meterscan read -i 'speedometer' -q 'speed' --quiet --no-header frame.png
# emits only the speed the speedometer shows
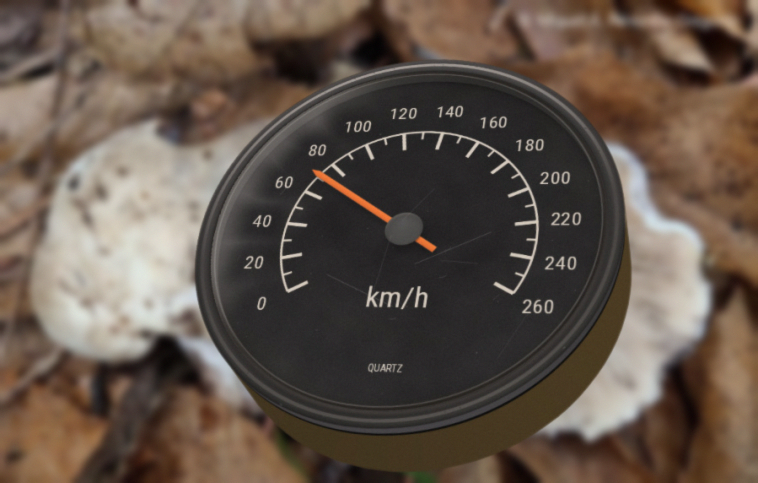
70 km/h
